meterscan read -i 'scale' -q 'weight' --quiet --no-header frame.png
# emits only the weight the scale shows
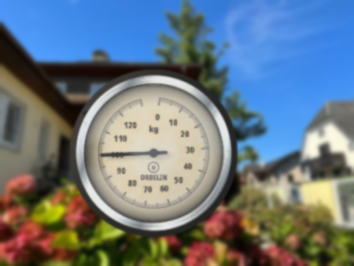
100 kg
